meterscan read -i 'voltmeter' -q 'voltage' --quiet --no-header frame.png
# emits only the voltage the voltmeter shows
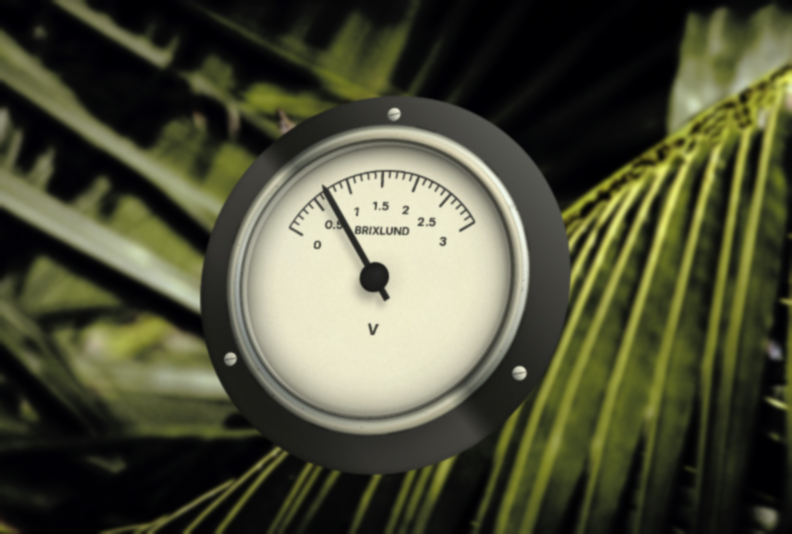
0.7 V
